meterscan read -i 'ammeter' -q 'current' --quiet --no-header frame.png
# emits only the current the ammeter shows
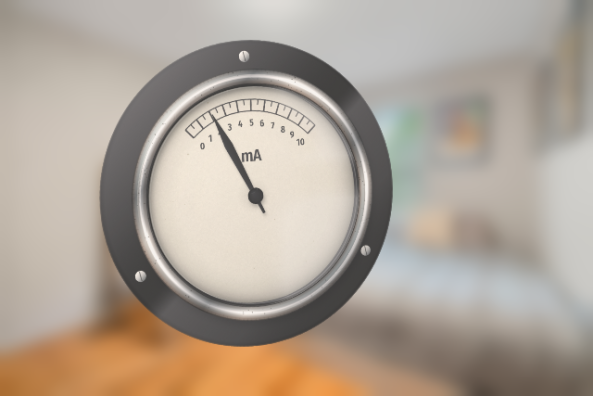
2 mA
